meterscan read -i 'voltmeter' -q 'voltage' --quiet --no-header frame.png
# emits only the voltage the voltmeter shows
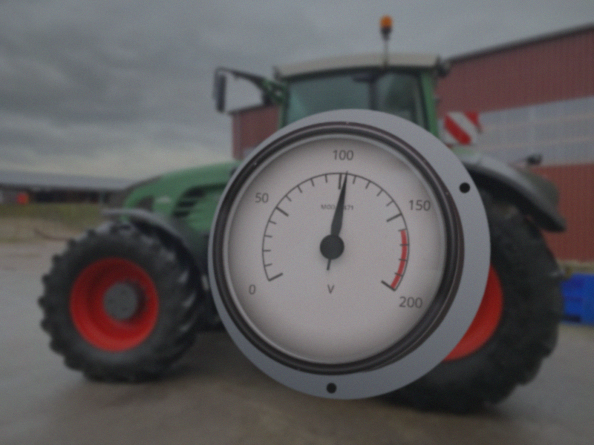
105 V
